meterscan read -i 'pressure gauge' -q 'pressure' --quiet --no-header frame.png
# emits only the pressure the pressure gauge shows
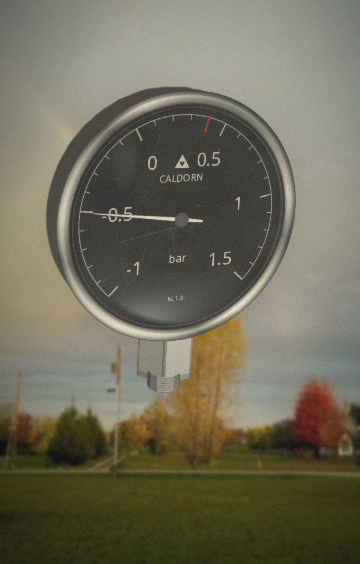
-0.5 bar
